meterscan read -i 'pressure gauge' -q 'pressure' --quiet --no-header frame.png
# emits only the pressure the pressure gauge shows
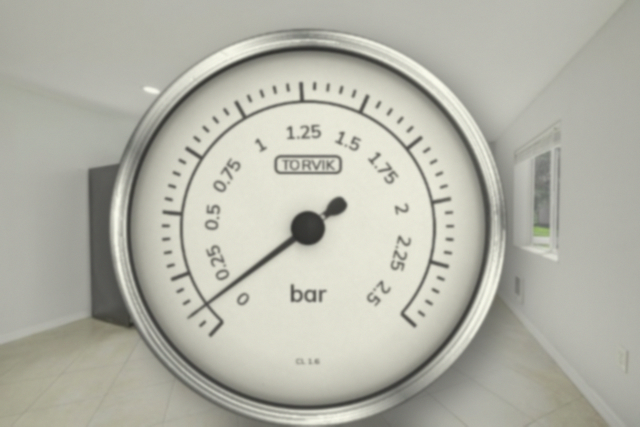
0.1 bar
